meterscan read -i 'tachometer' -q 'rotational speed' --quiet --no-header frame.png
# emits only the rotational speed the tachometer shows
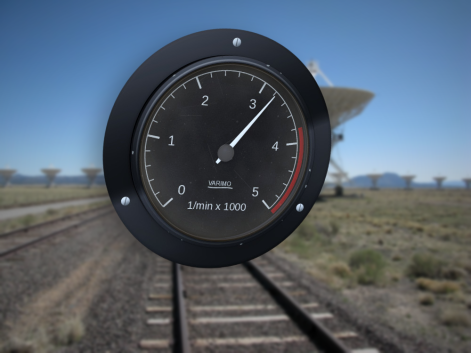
3200 rpm
